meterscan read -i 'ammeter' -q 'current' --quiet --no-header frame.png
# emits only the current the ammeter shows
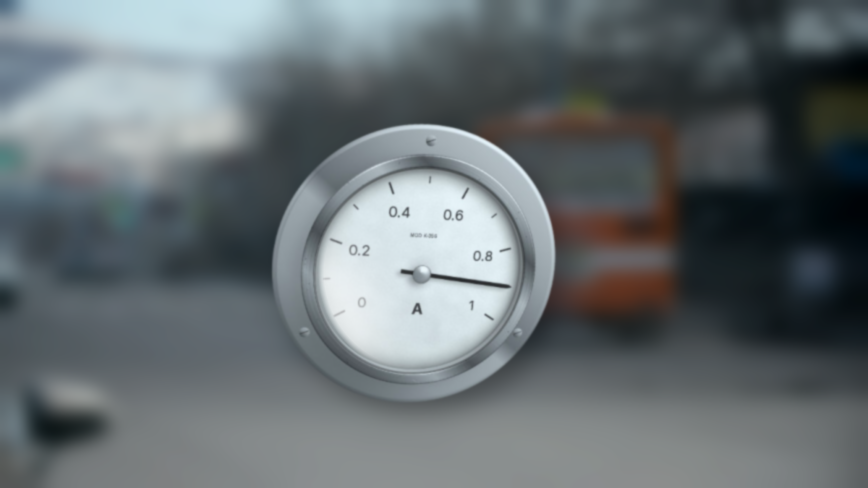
0.9 A
